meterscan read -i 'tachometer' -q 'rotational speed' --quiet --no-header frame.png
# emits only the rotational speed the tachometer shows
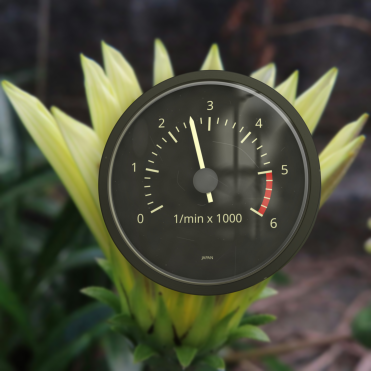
2600 rpm
